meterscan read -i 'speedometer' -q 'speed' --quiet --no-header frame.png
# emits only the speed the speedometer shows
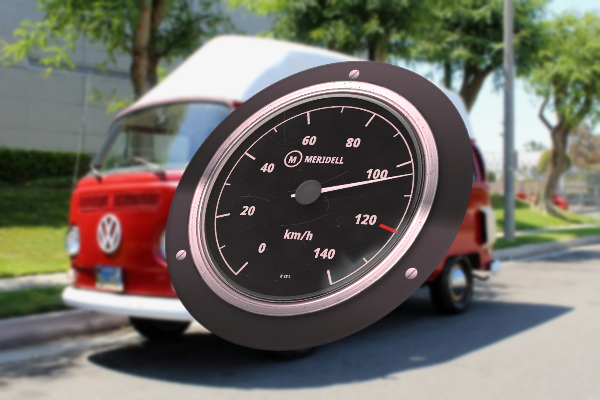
105 km/h
